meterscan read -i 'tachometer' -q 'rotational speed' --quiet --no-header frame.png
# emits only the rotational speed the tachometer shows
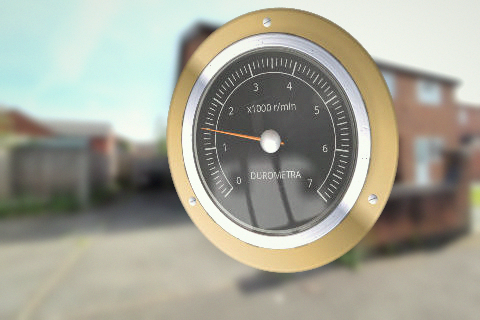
1400 rpm
